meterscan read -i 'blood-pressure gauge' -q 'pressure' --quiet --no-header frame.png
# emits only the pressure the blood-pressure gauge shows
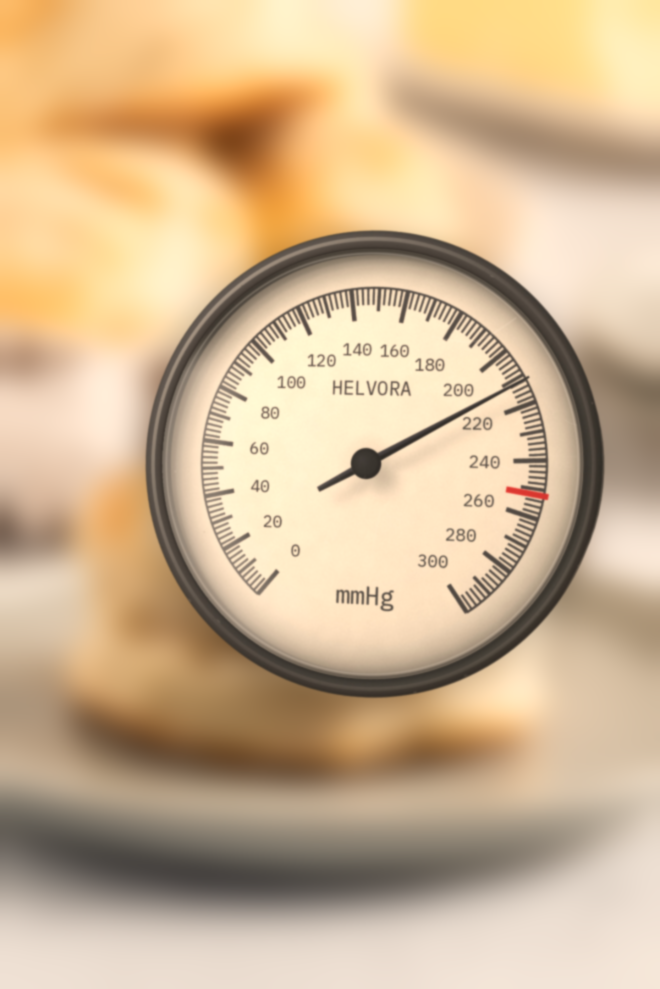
212 mmHg
